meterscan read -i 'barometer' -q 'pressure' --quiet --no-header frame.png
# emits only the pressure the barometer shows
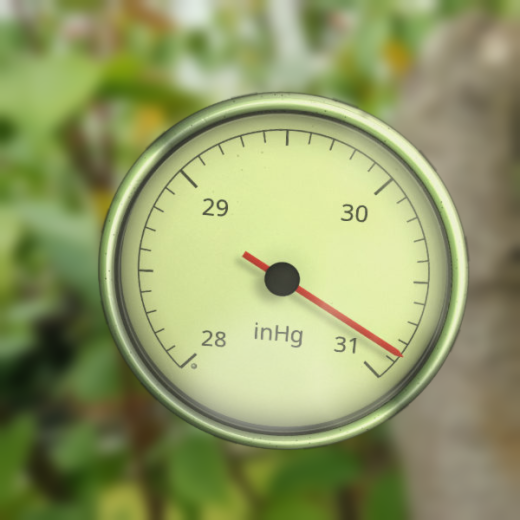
30.85 inHg
